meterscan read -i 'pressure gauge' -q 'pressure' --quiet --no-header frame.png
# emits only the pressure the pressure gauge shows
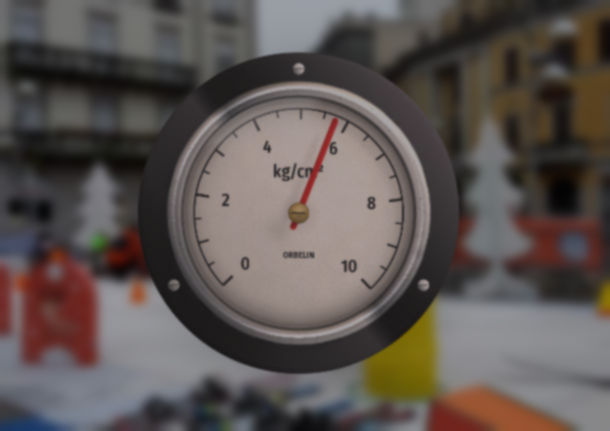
5.75 kg/cm²
